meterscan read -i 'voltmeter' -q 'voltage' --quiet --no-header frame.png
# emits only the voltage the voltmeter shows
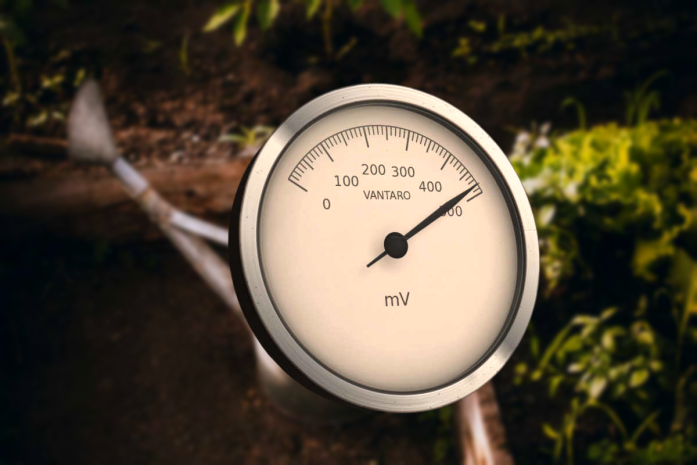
480 mV
